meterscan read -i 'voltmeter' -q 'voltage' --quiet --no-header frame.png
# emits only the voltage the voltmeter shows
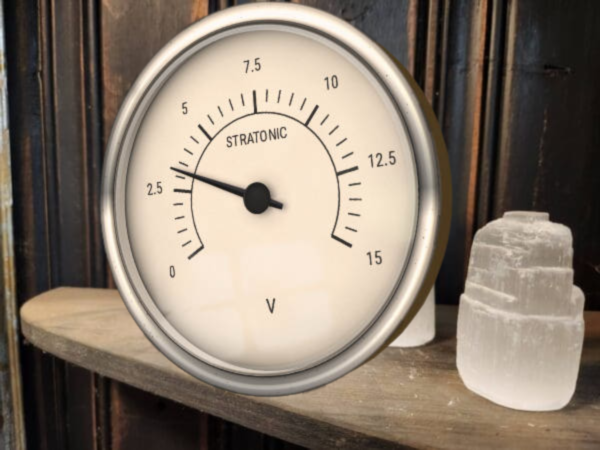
3.25 V
